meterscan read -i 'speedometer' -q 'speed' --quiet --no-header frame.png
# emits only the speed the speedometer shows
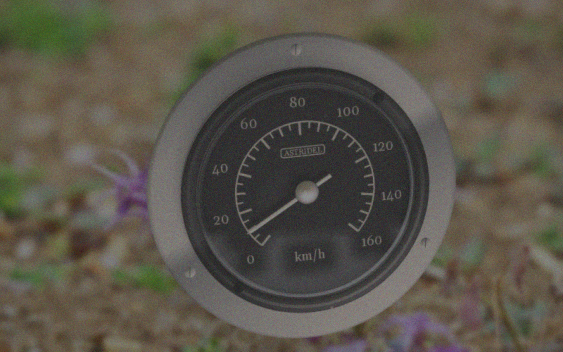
10 km/h
